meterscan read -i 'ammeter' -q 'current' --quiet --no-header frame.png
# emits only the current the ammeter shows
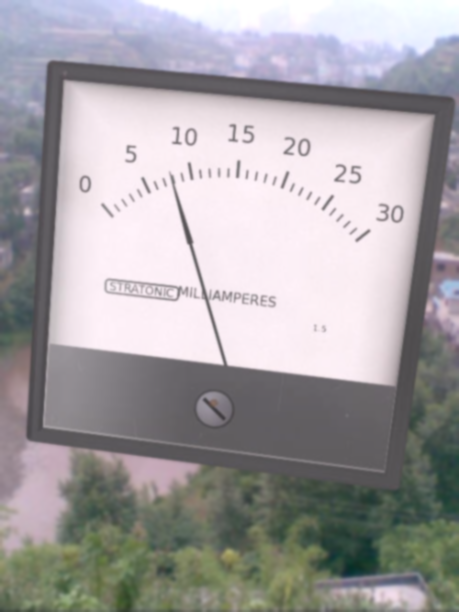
8 mA
